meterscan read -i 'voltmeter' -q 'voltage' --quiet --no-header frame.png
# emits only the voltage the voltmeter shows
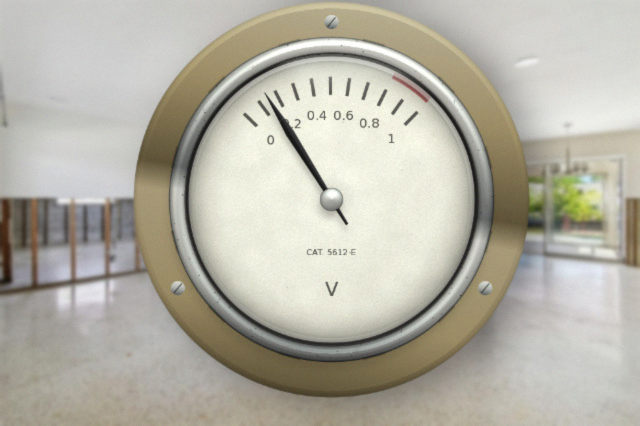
0.15 V
